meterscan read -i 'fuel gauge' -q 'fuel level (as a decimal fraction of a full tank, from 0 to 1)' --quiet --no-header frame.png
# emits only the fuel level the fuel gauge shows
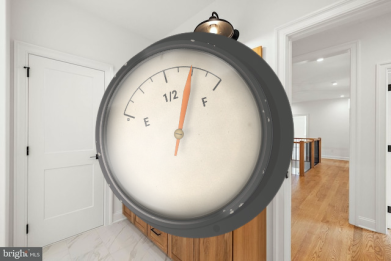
0.75
